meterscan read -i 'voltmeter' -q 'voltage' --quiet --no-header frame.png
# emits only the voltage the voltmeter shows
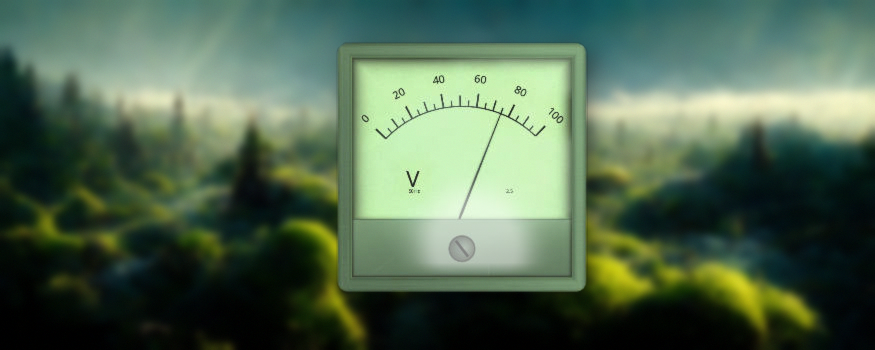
75 V
